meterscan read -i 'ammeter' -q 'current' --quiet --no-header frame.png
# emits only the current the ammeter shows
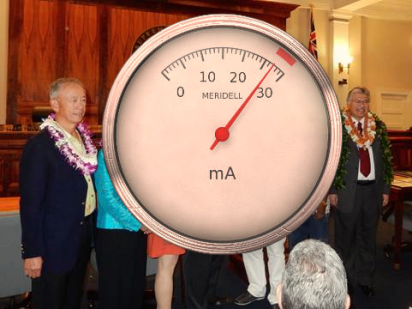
27 mA
